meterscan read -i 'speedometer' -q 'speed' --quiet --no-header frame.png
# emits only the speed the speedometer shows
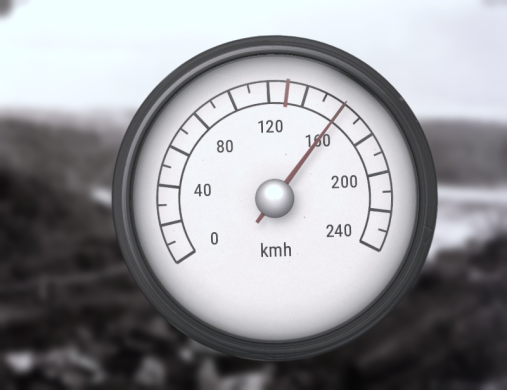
160 km/h
